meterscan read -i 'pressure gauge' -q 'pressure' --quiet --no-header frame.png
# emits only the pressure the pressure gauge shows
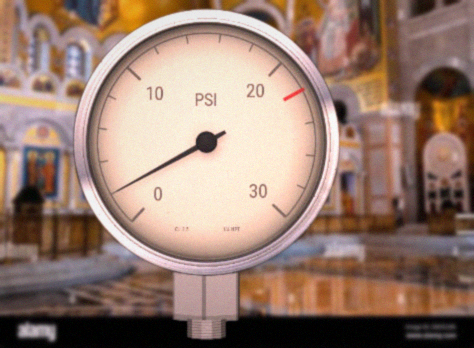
2 psi
